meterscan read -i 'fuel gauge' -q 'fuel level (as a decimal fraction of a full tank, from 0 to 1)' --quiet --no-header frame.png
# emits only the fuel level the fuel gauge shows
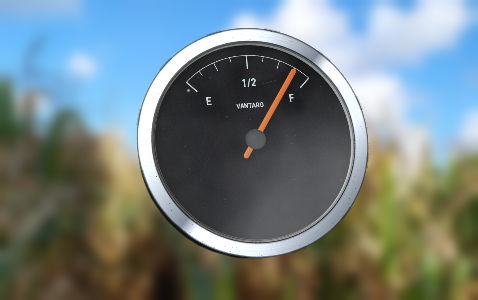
0.875
